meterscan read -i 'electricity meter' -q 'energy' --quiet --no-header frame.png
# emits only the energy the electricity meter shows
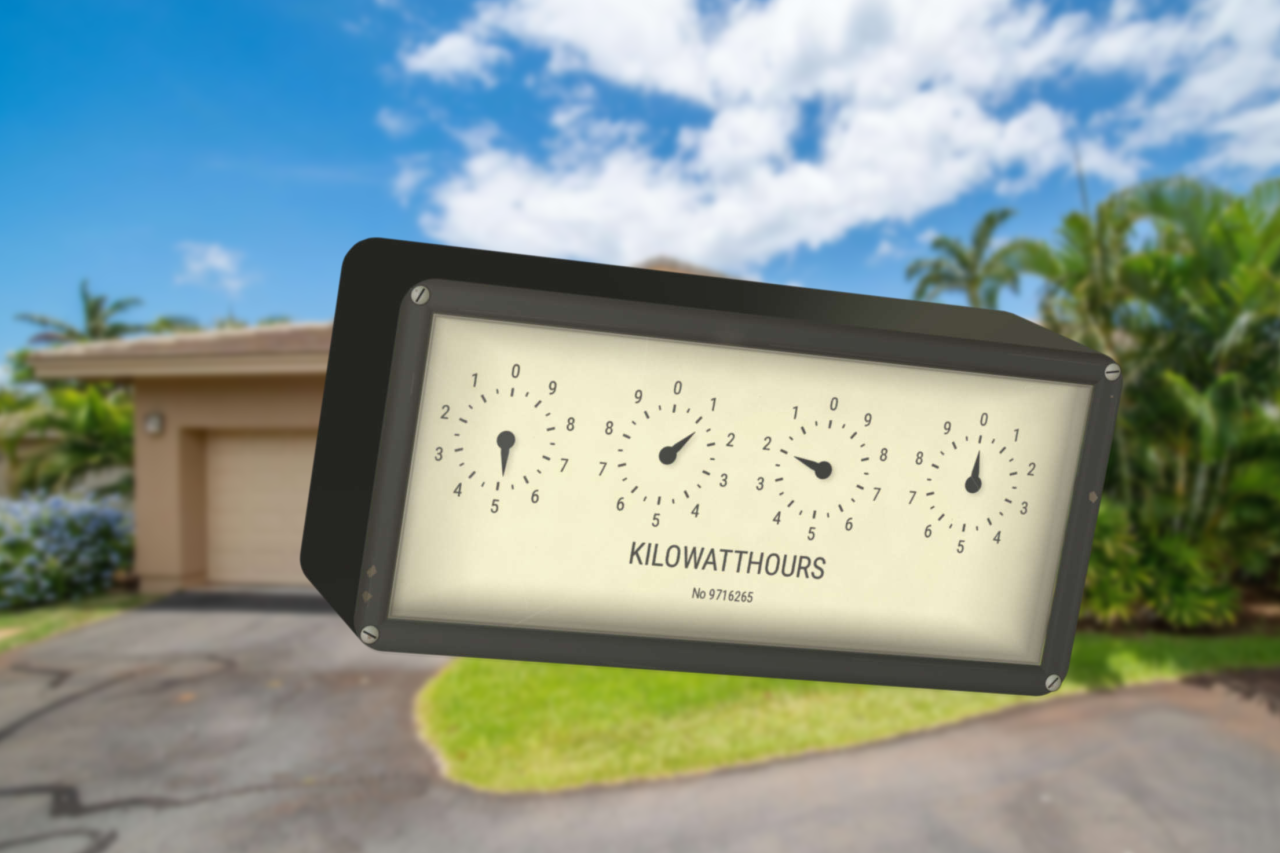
5120 kWh
